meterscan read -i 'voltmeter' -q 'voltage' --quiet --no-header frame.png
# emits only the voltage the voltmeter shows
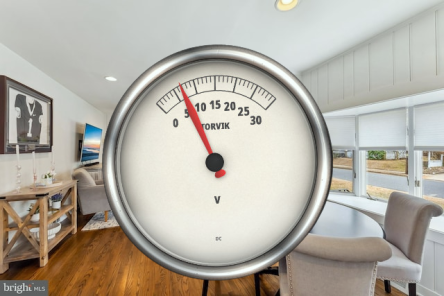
7 V
